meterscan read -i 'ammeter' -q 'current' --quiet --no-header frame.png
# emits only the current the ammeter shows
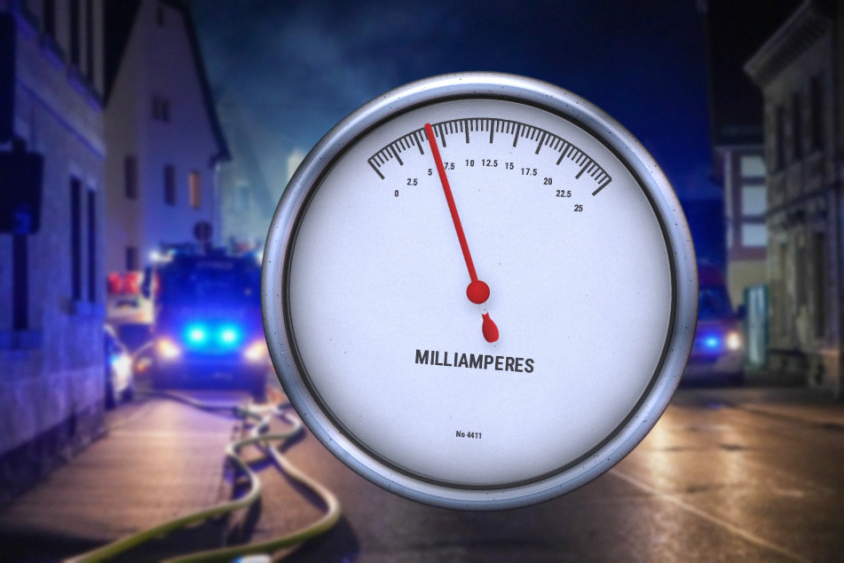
6.5 mA
